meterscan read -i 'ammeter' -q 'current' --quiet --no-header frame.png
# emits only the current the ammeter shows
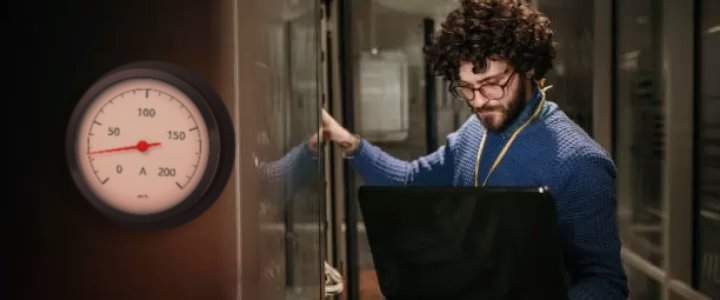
25 A
